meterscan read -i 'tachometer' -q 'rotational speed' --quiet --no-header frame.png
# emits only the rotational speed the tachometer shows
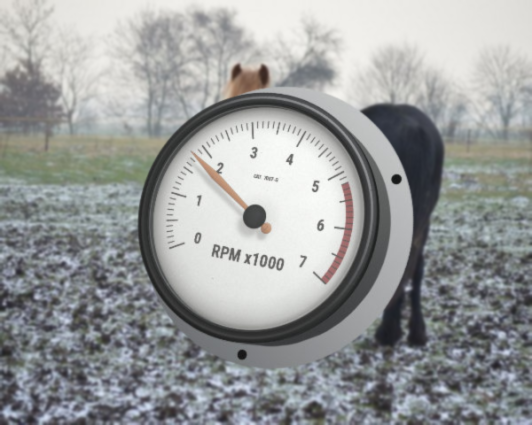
1800 rpm
